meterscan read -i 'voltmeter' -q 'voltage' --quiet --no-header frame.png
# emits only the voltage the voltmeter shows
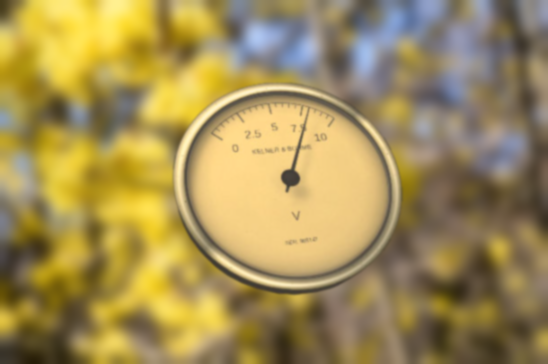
8 V
